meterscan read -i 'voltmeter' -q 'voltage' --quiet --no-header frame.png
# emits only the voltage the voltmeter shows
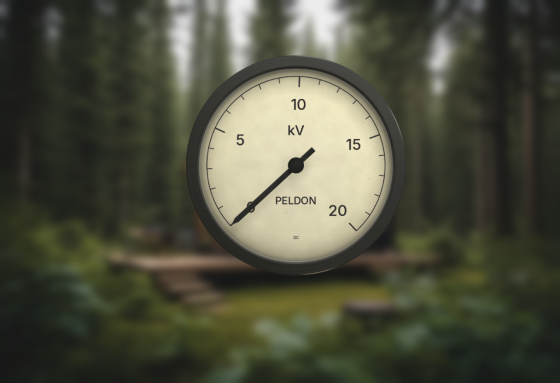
0 kV
